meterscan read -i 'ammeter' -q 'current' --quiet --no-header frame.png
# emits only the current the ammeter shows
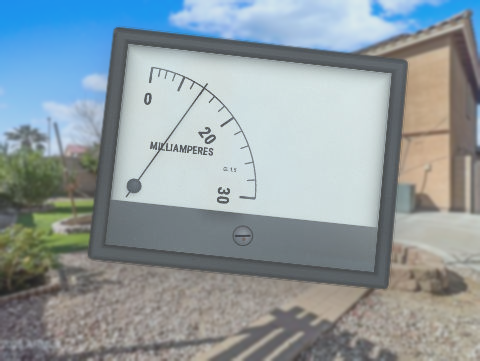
14 mA
